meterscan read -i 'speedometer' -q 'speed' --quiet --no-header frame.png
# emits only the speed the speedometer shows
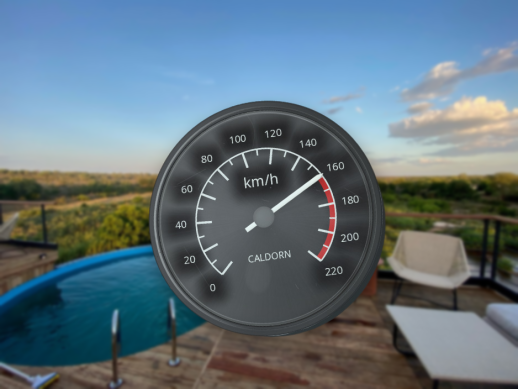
160 km/h
